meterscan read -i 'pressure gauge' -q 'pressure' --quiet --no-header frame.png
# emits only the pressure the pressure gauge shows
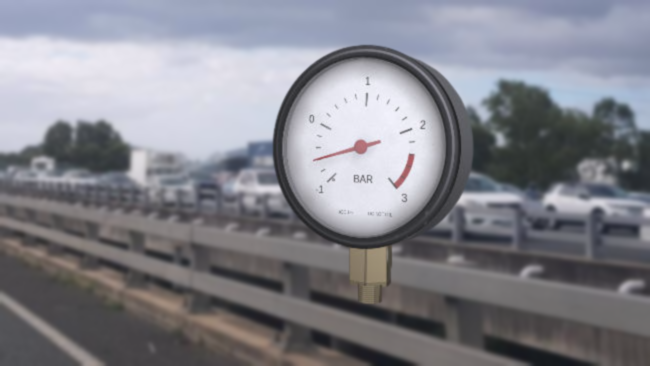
-0.6 bar
